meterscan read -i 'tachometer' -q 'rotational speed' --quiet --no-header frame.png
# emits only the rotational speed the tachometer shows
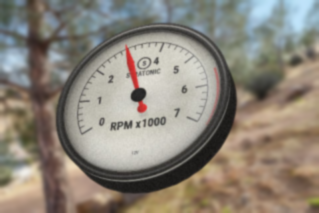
3000 rpm
